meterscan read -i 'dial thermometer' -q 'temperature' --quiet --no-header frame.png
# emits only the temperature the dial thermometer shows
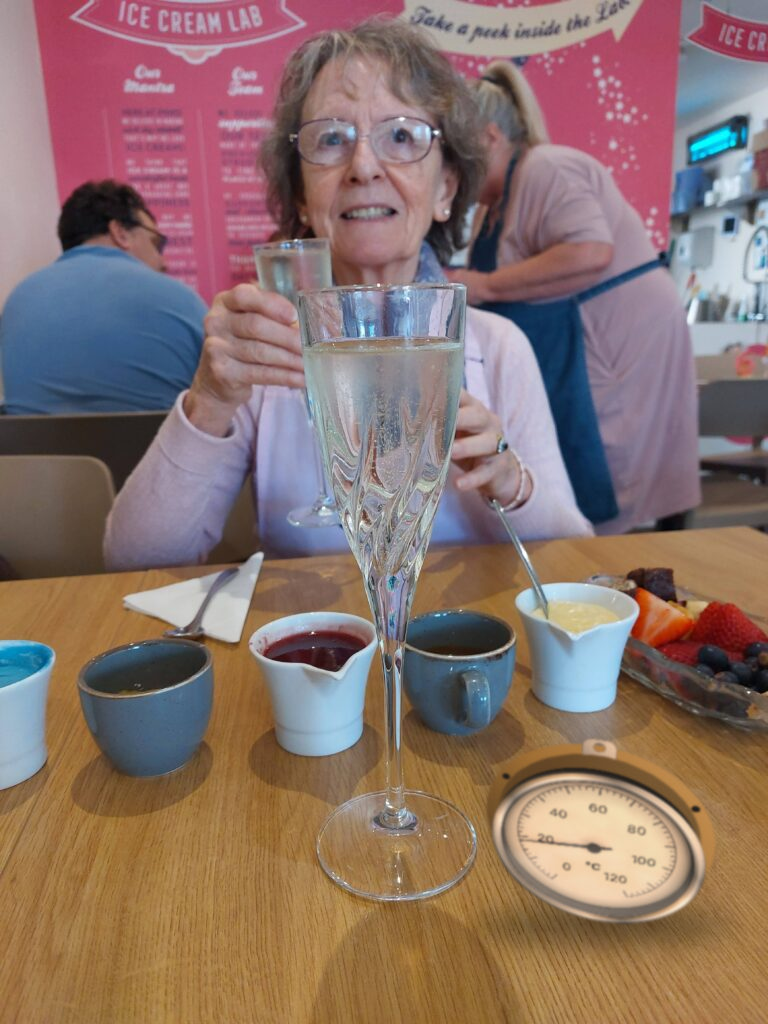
20 °C
